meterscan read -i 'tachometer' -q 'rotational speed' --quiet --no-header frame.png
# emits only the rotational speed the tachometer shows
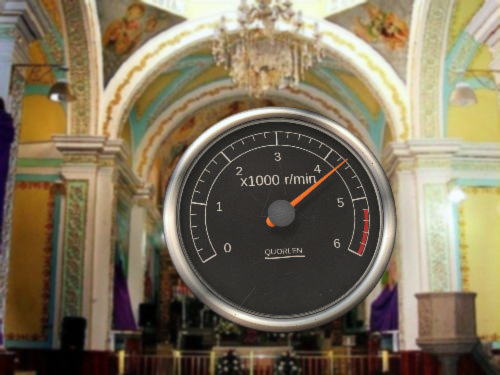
4300 rpm
